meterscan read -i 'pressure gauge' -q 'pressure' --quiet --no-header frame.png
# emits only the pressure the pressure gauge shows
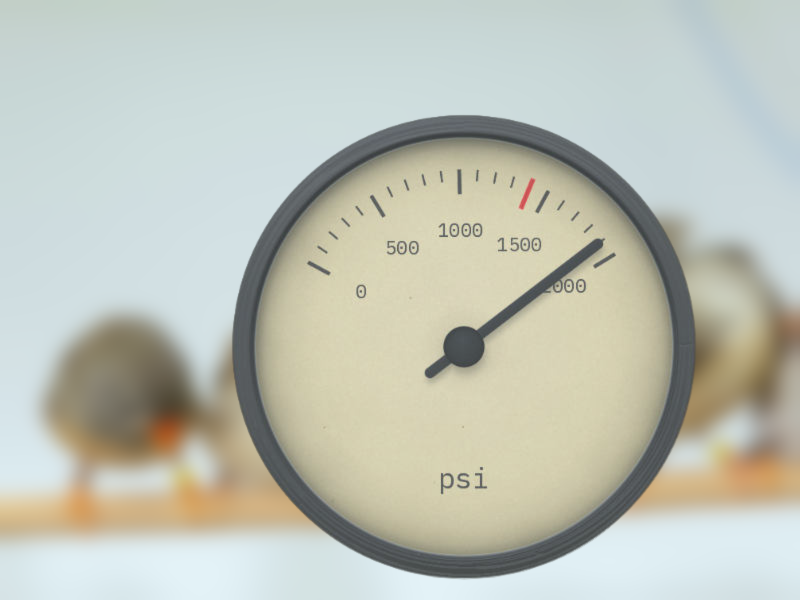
1900 psi
